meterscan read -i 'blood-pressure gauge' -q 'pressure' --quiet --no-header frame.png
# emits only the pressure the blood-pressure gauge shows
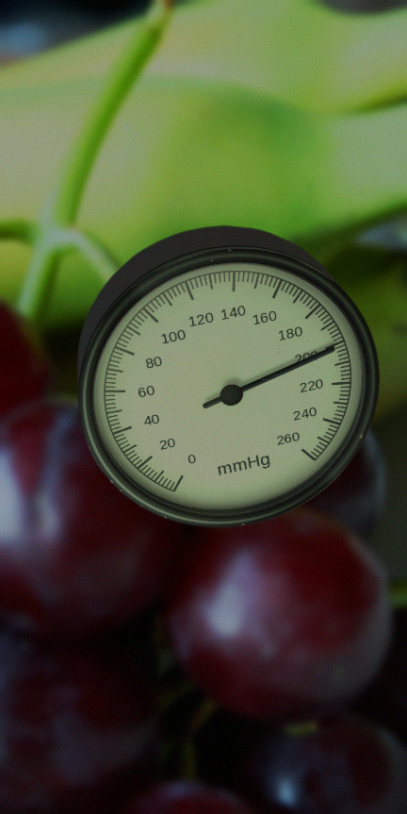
200 mmHg
